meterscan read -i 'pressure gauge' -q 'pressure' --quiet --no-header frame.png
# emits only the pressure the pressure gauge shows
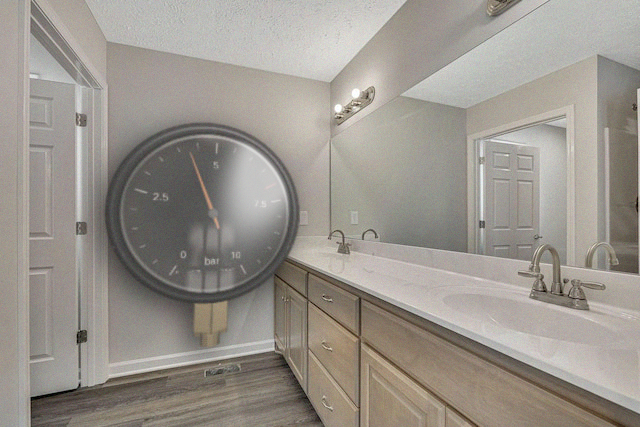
4.25 bar
